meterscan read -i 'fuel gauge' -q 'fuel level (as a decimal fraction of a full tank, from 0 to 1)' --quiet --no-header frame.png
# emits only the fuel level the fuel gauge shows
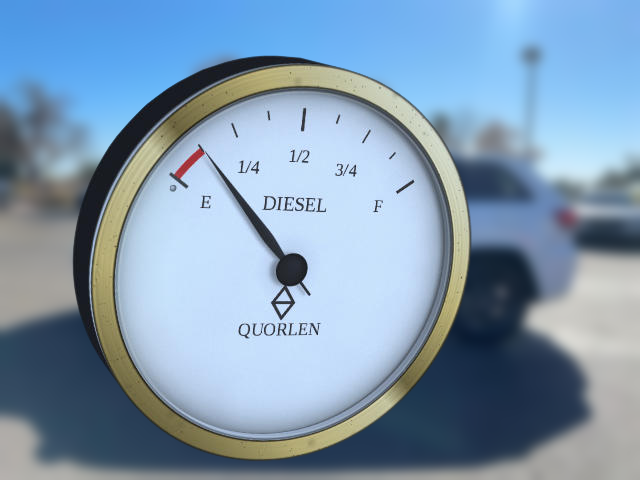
0.125
